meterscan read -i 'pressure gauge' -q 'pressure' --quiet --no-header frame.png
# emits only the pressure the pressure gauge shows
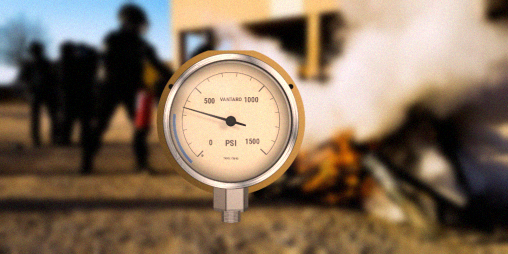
350 psi
